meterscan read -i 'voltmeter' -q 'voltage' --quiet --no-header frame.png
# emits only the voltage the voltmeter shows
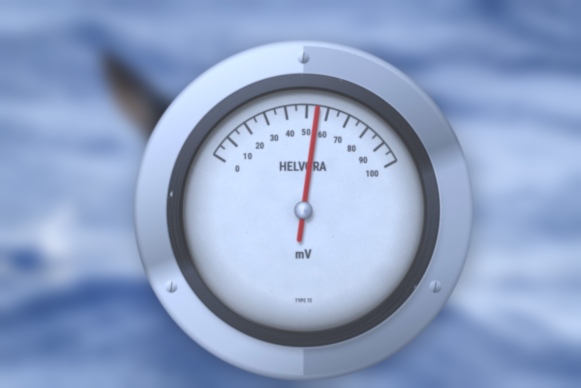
55 mV
